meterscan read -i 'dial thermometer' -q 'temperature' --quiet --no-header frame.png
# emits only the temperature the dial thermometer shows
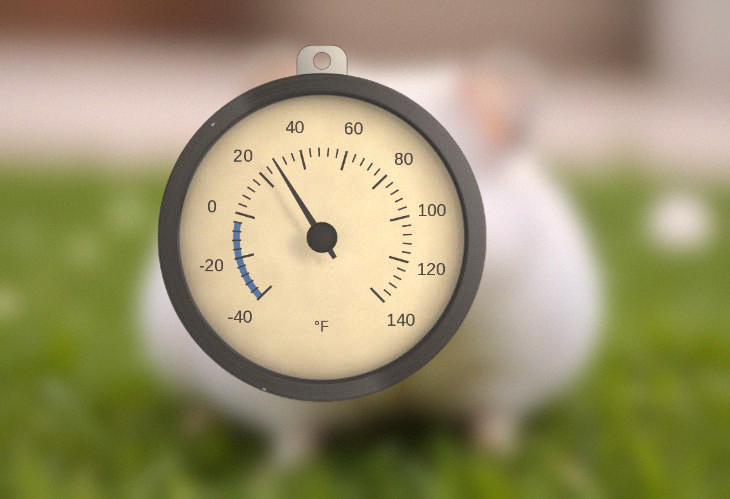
28 °F
